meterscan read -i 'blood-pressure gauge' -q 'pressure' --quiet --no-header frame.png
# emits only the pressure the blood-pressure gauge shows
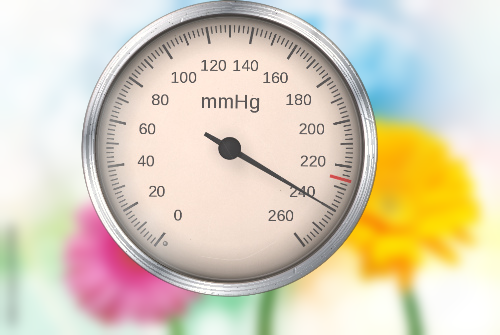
240 mmHg
